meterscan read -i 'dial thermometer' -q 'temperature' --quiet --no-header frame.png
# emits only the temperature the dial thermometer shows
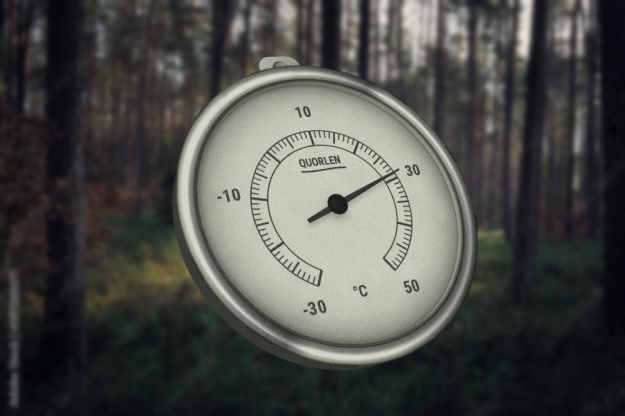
29 °C
